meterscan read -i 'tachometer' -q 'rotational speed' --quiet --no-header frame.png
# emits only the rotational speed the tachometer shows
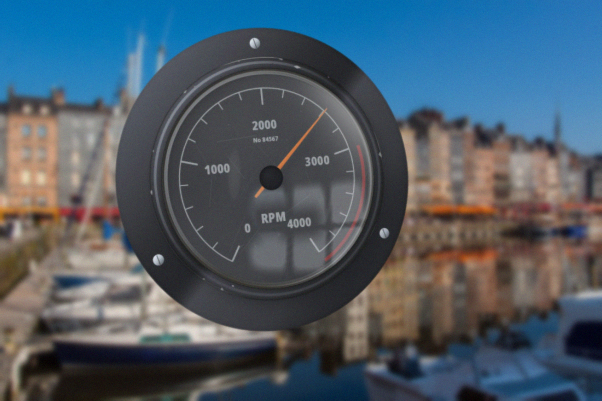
2600 rpm
